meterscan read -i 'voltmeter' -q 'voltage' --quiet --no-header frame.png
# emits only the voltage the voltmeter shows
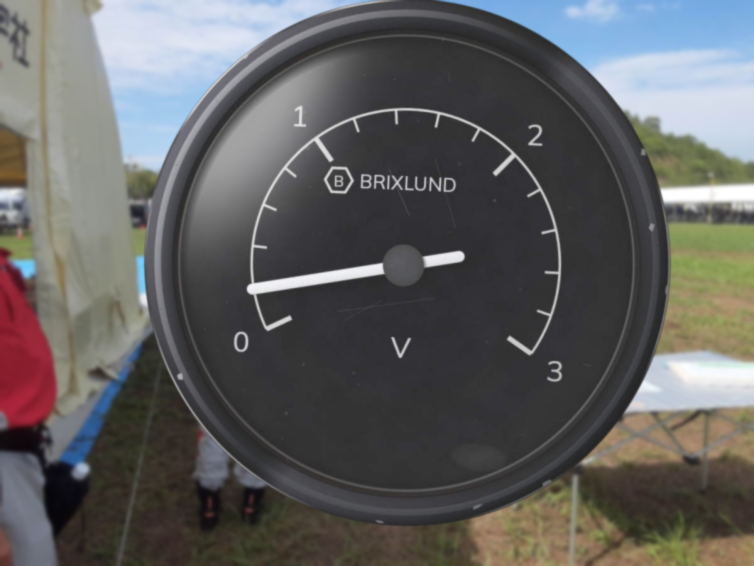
0.2 V
